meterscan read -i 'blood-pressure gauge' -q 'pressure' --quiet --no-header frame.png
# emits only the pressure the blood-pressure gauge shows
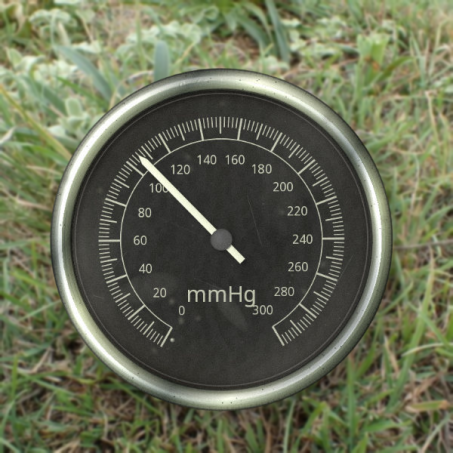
106 mmHg
